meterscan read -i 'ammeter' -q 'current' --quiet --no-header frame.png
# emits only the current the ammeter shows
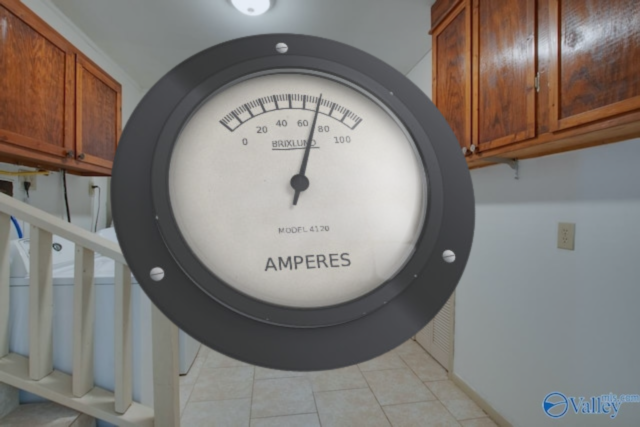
70 A
